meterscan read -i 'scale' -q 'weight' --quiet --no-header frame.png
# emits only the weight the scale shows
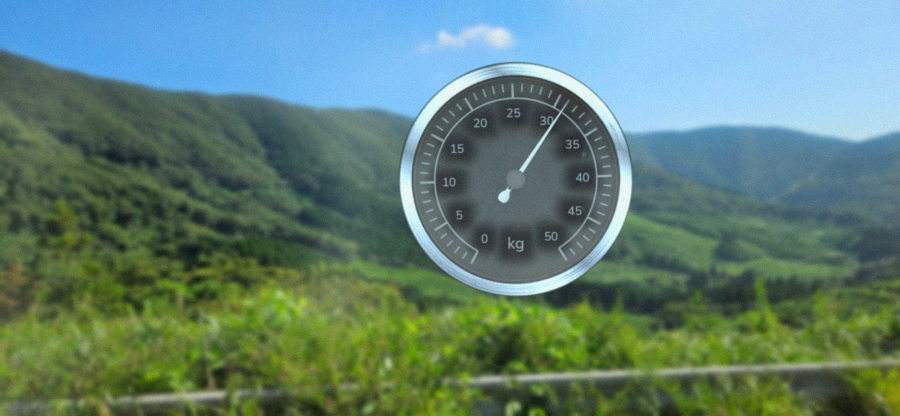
31 kg
